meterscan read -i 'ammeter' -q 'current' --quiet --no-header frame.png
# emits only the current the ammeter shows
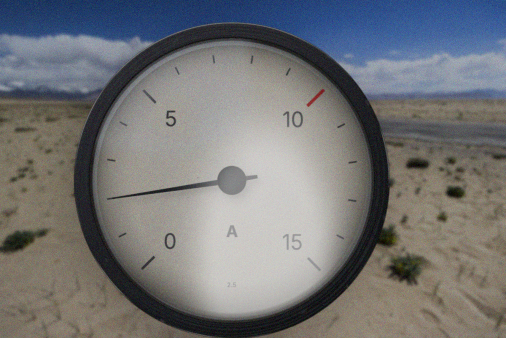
2 A
